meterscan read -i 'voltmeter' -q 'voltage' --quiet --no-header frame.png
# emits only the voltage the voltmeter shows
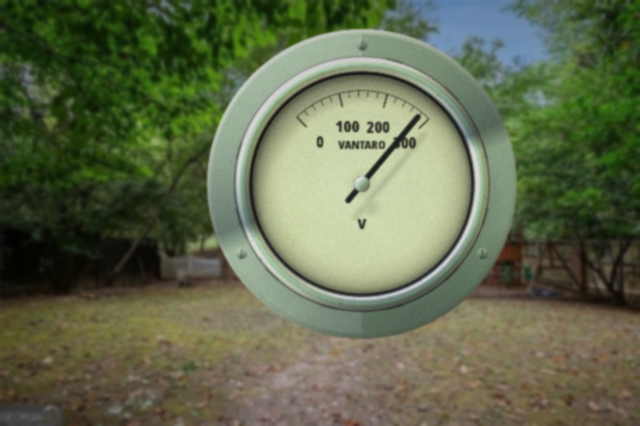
280 V
